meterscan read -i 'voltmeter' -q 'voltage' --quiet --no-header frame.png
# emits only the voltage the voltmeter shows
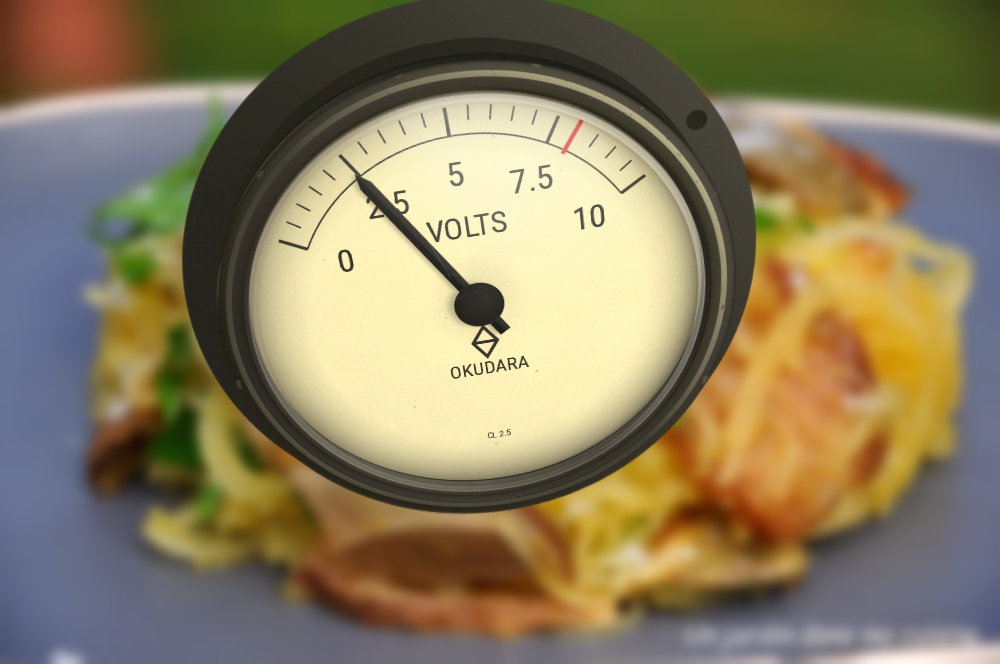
2.5 V
